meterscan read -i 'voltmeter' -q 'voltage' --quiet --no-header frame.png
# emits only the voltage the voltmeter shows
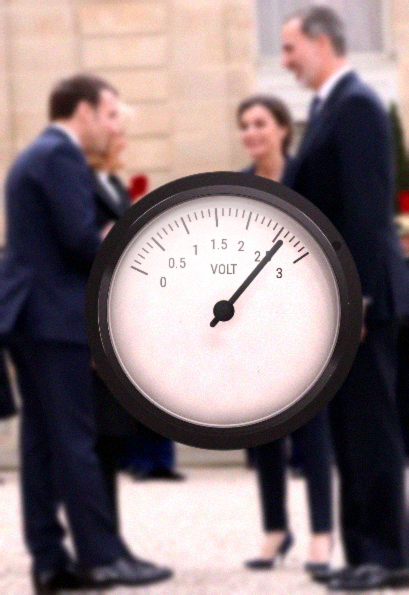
2.6 V
